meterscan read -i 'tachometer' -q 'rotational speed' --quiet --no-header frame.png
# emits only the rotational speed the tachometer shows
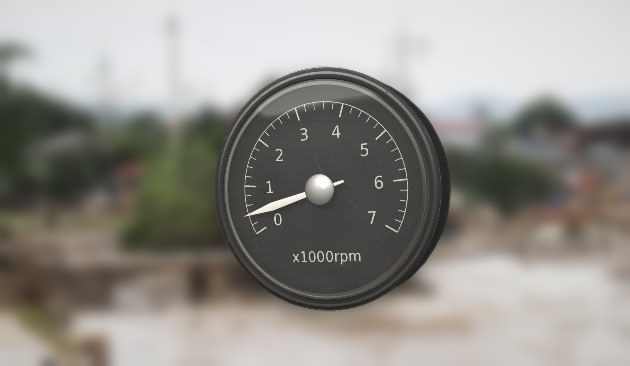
400 rpm
